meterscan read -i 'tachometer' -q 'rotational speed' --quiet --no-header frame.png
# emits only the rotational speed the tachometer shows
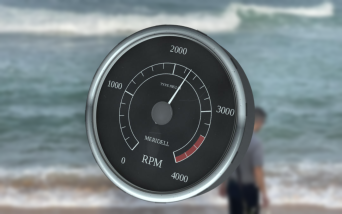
2300 rpm
